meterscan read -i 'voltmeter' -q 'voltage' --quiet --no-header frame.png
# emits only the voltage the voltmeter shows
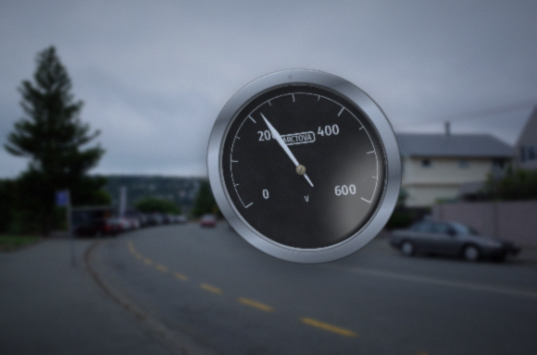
225 V
